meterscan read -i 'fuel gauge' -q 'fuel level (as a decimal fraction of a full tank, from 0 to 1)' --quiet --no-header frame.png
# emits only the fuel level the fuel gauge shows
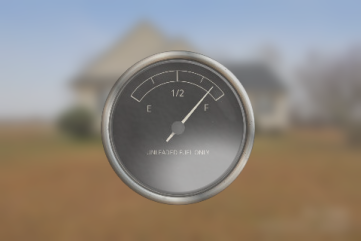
0.875
